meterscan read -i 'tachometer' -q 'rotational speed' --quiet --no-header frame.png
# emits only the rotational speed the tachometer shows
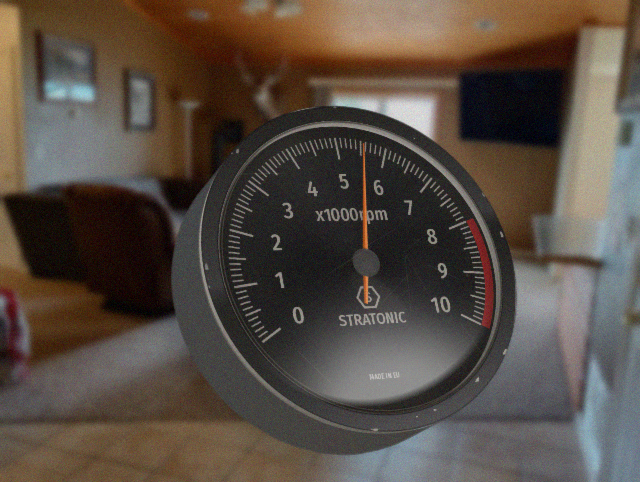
5500 rpm
